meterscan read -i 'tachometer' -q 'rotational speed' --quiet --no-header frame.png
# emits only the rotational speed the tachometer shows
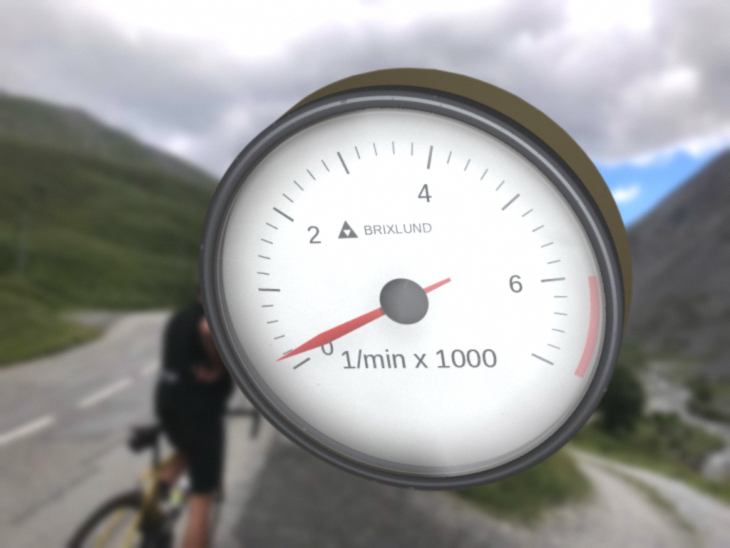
200 rpm
